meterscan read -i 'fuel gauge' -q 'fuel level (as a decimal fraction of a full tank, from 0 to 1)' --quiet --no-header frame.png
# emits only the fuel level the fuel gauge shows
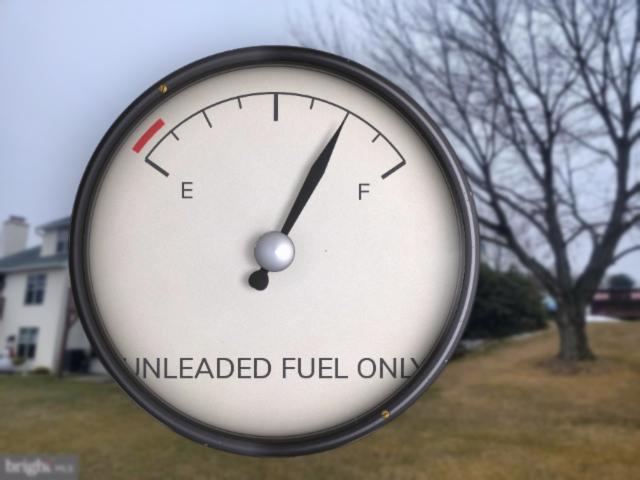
0.75
